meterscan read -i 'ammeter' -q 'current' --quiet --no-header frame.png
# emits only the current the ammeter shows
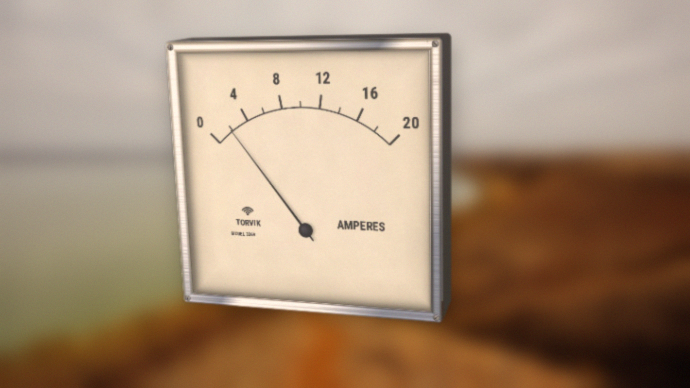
2 A
